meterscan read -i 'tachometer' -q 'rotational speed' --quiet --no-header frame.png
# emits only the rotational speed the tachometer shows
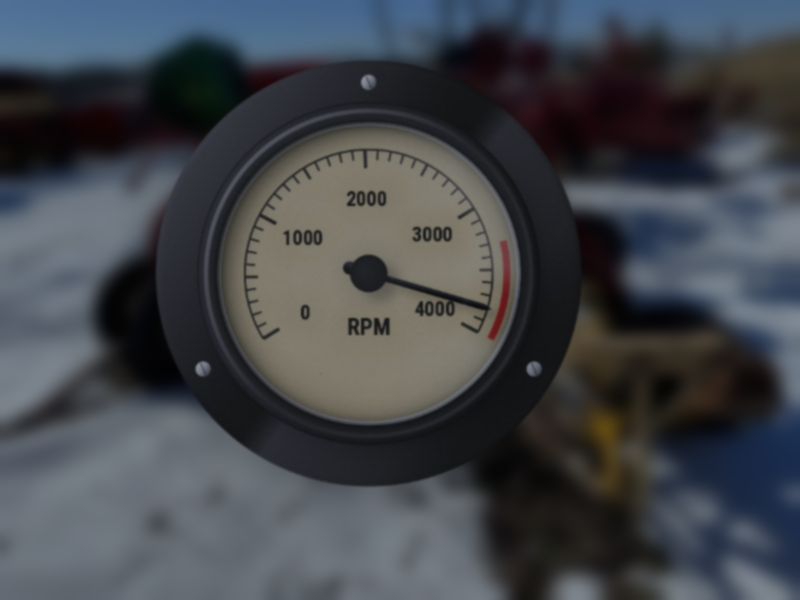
3800 rpm
